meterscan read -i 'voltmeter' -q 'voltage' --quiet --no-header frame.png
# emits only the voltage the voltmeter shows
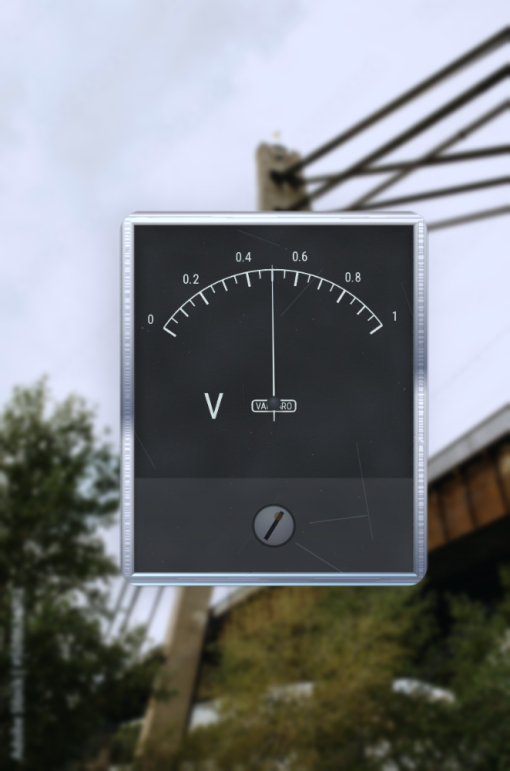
0.5 V
